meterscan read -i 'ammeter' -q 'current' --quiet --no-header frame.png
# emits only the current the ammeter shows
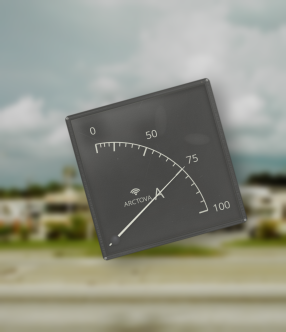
75 A
